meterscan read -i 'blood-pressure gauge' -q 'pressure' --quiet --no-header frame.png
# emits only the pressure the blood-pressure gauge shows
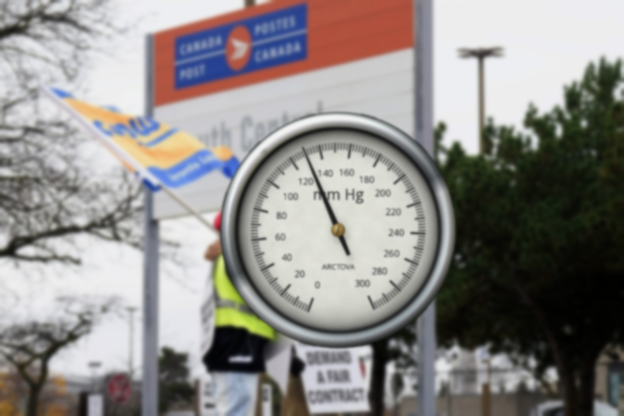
130 mmHg
